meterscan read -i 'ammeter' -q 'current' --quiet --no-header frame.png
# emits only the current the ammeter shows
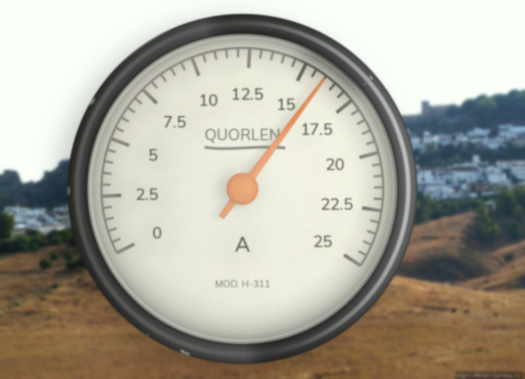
16 A
